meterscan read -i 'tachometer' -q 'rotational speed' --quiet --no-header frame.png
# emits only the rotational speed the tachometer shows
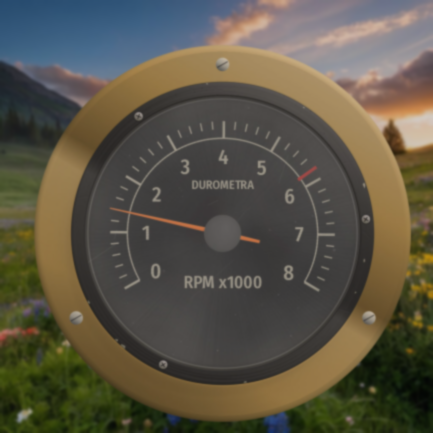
1400 rpm
